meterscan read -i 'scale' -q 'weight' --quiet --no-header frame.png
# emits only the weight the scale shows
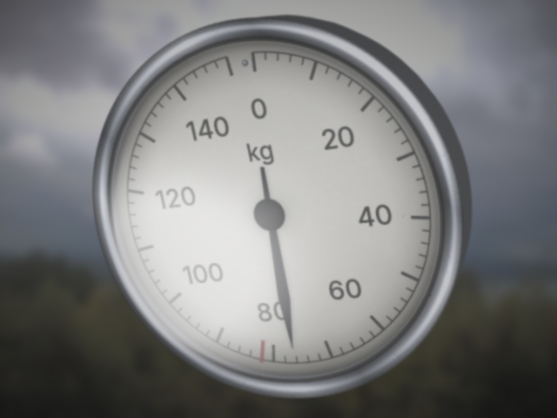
76 kg
